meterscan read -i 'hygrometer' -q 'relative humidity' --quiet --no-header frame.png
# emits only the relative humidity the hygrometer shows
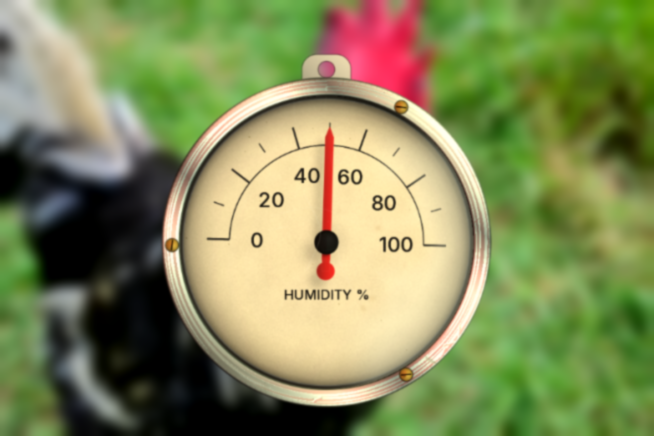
50 %
